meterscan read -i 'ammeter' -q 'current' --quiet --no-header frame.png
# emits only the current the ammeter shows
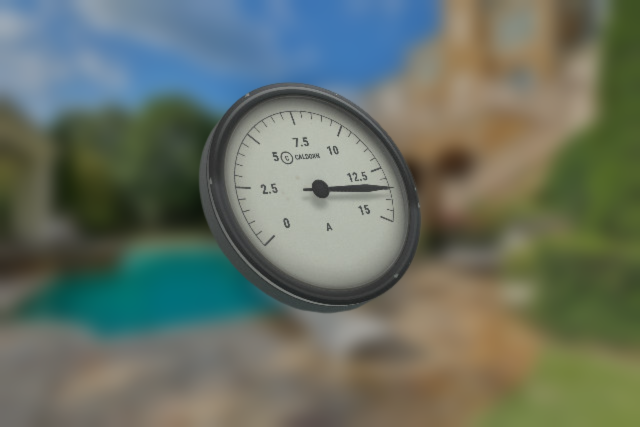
13.5 A
